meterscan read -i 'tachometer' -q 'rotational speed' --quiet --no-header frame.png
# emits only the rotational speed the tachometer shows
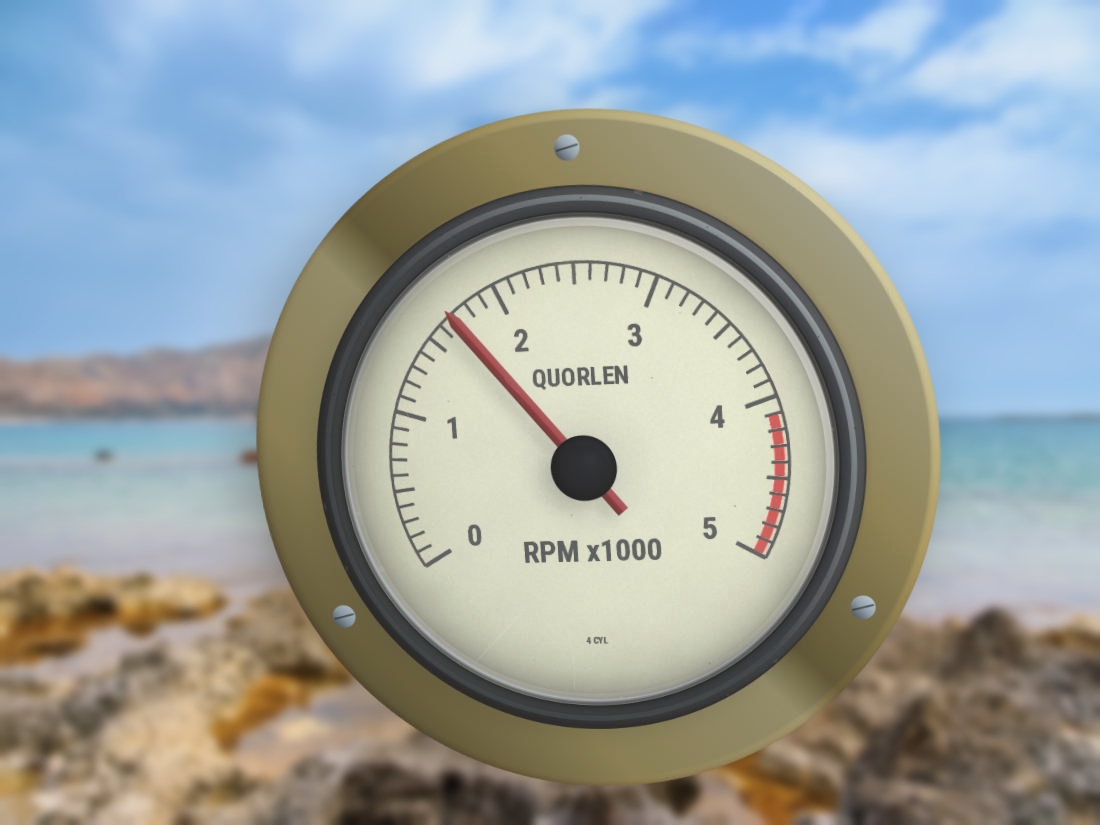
1700 rpm
